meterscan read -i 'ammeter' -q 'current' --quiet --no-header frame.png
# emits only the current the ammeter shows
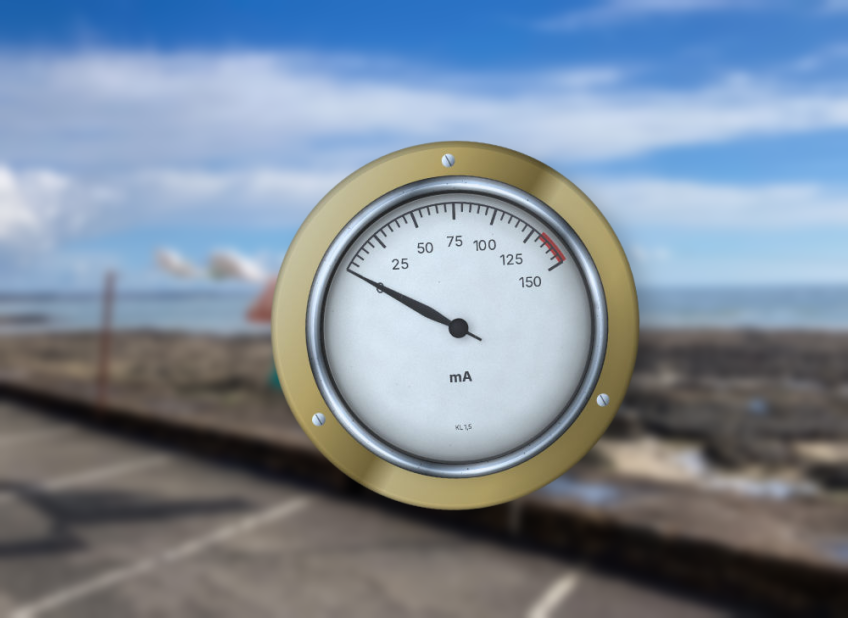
0 mA
